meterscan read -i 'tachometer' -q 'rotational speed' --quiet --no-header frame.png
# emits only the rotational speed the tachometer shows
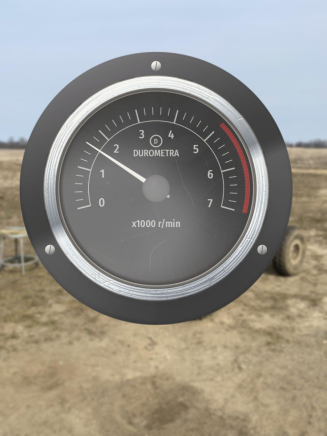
1600 rpm
